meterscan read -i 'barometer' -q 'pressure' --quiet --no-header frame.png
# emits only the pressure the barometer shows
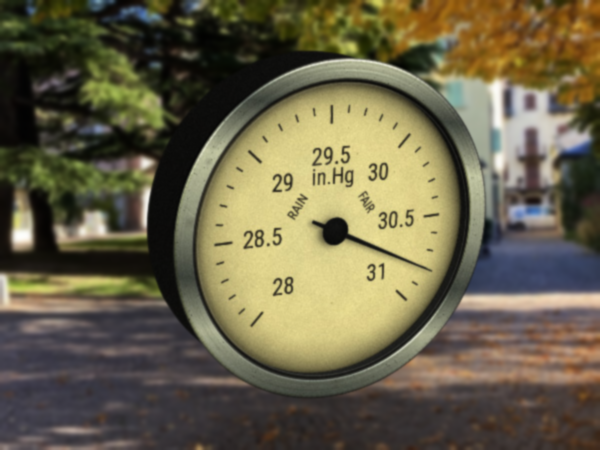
30.8 inHg
